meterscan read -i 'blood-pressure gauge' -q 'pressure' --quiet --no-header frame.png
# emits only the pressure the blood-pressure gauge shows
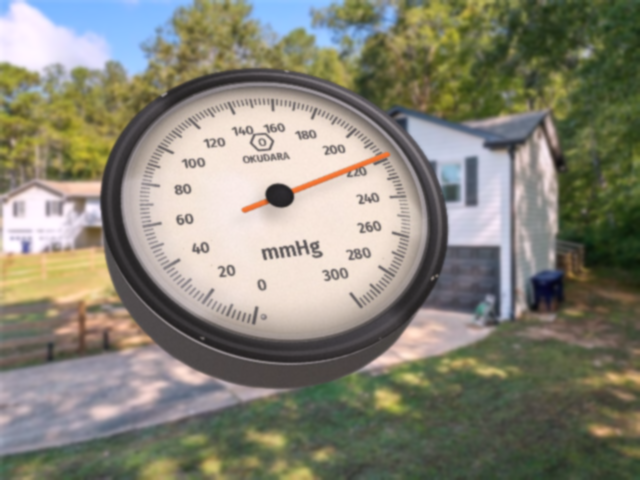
220 mmHg
